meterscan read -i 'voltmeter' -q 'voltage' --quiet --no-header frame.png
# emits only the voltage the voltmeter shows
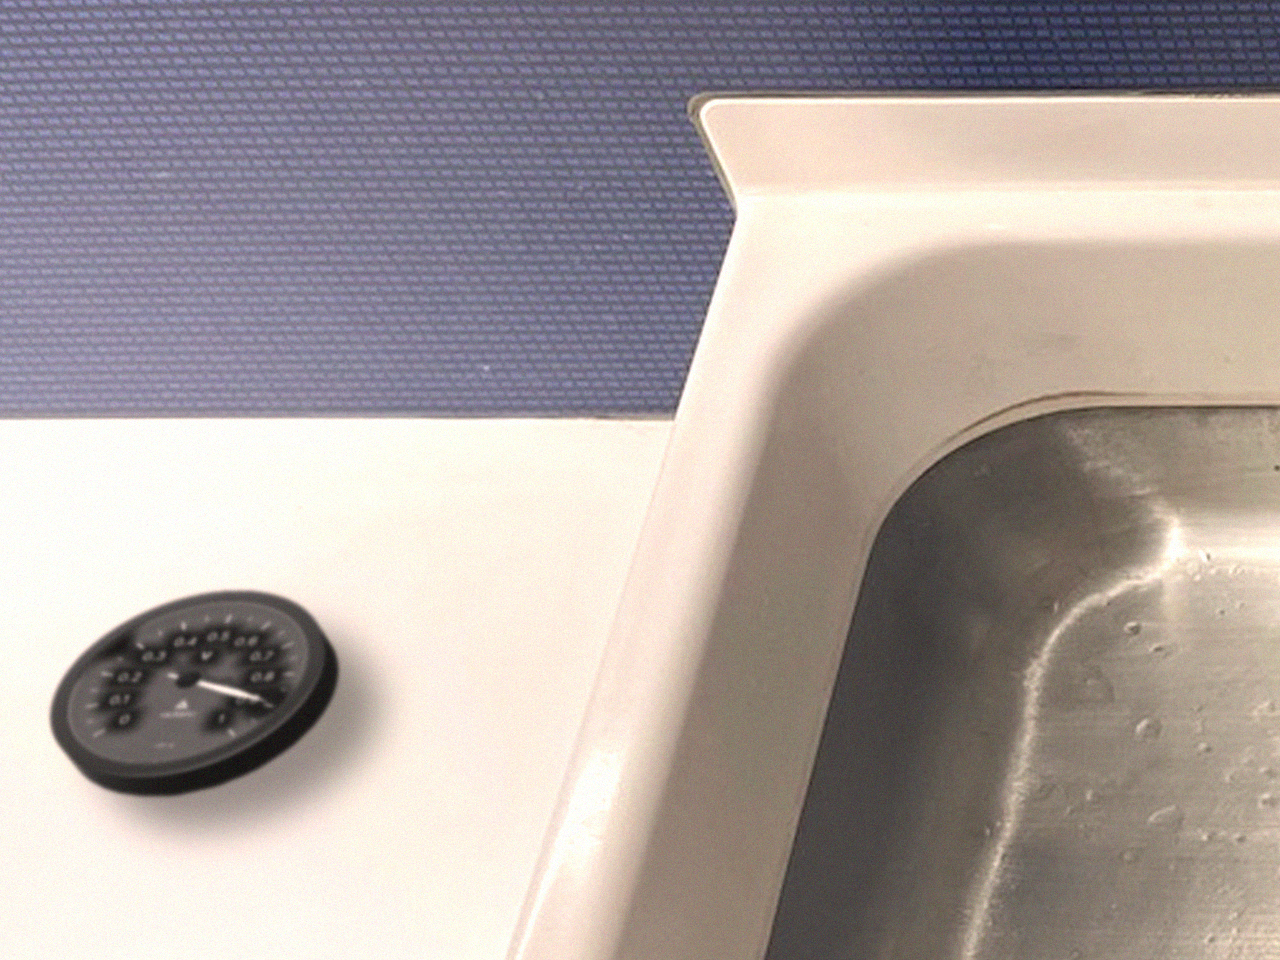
0.9 V
